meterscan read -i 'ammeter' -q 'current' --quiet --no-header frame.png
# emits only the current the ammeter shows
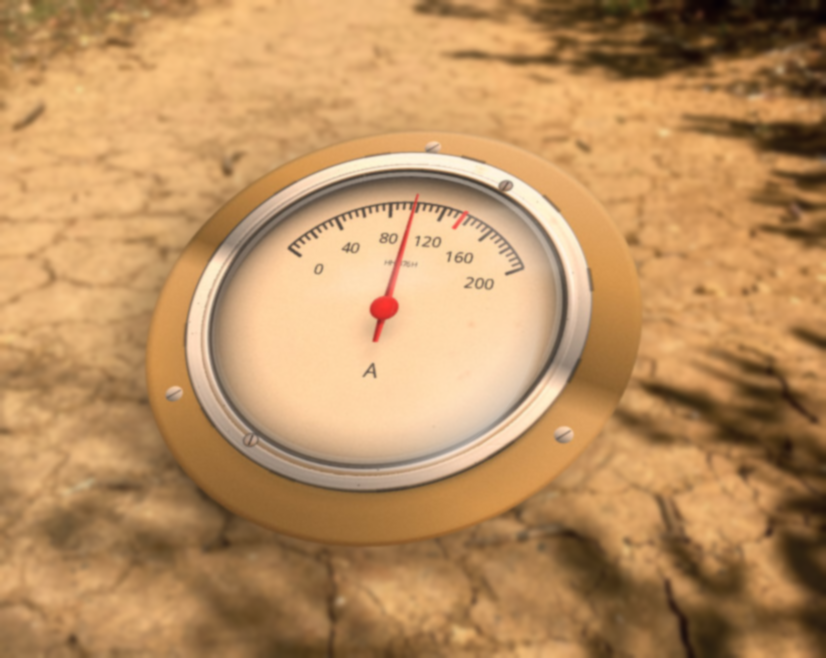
100 A
